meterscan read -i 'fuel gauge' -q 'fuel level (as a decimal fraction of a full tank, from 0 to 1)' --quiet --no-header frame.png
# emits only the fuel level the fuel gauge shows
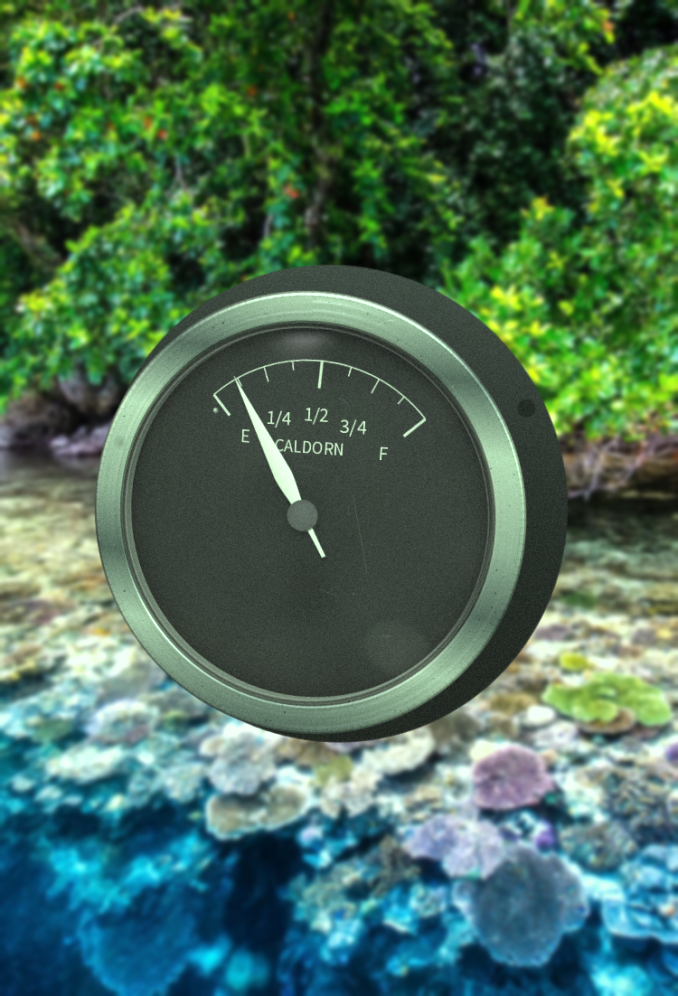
0.125
